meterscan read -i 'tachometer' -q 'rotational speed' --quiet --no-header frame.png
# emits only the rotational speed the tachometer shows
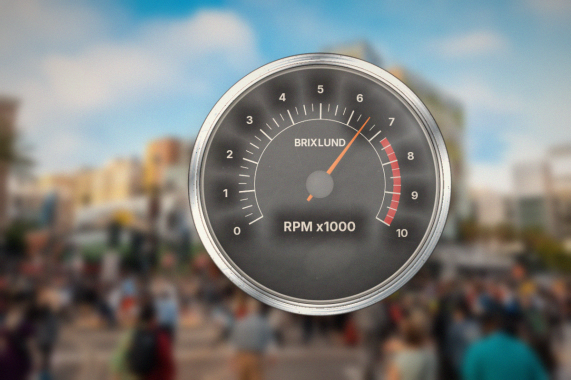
6500 rpm
